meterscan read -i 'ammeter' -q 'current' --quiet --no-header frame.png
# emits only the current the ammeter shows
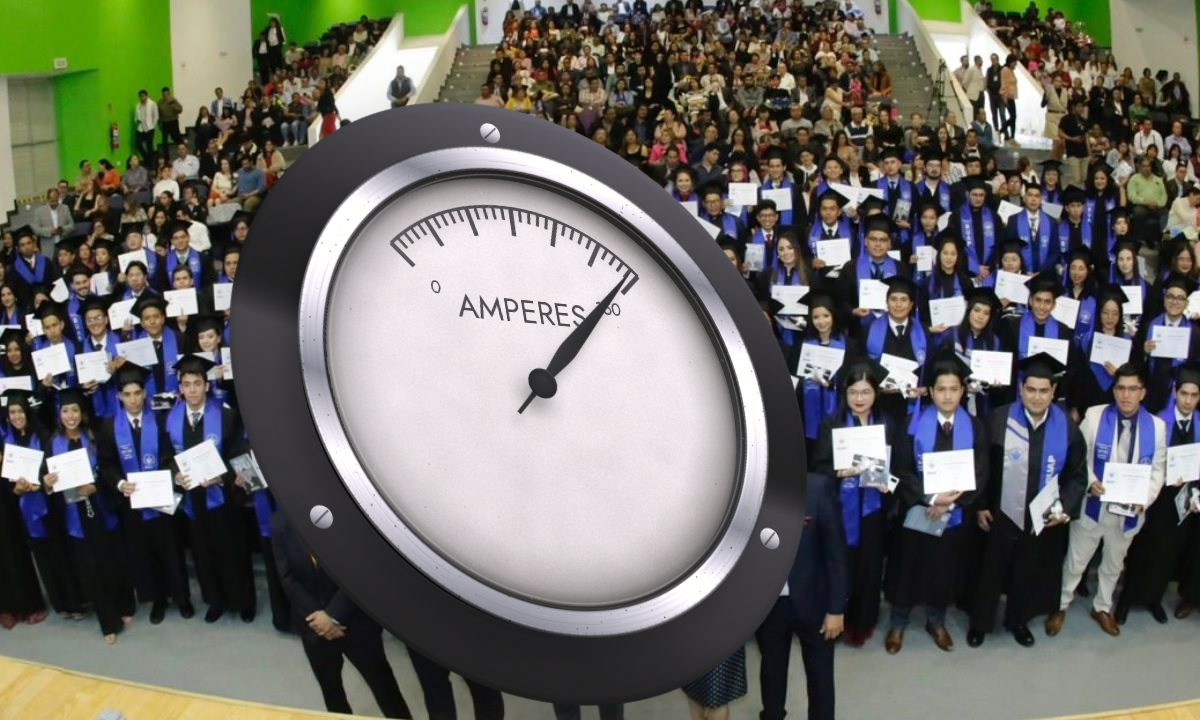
145 A
